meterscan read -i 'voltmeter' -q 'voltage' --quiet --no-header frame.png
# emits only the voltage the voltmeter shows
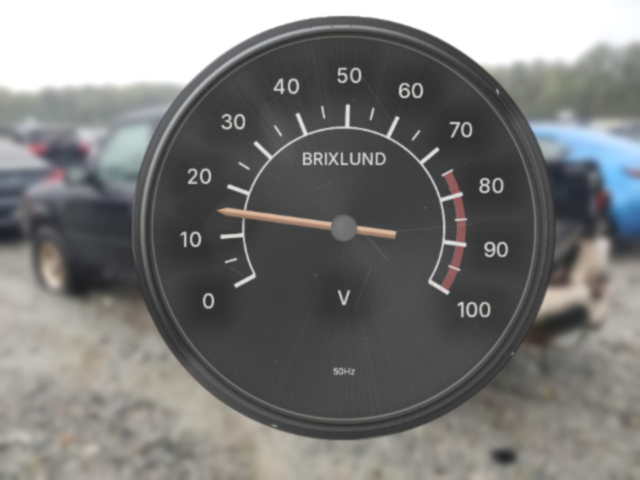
15 V
